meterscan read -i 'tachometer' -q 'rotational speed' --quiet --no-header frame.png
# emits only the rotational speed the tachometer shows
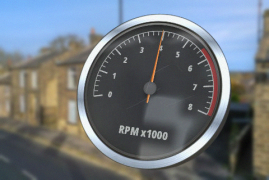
4000 rpm
